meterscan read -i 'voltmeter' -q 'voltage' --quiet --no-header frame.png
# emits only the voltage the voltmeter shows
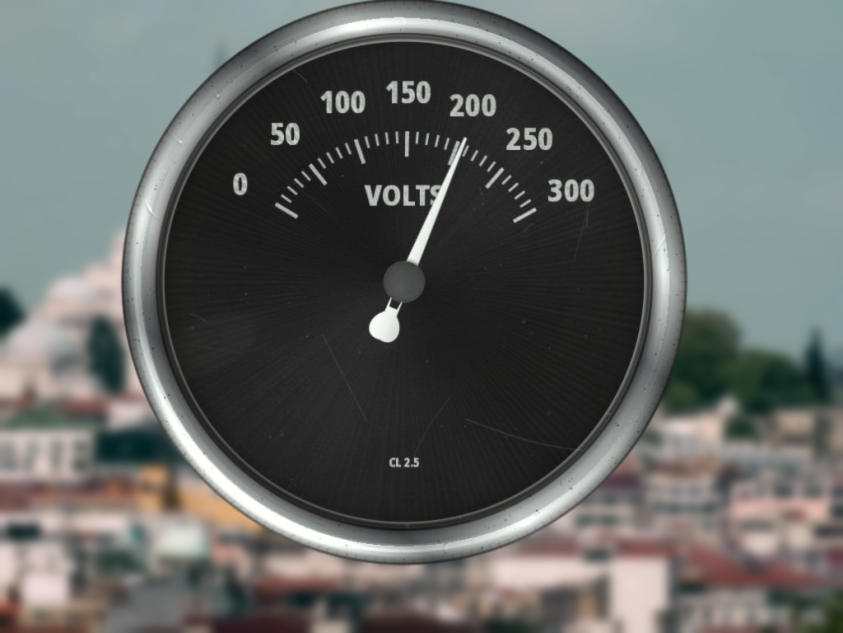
205 V
